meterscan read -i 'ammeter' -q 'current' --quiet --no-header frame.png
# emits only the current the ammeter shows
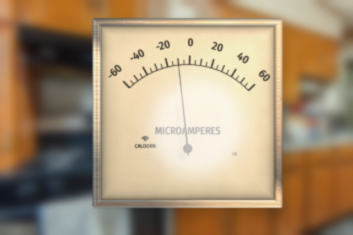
-10 µA
